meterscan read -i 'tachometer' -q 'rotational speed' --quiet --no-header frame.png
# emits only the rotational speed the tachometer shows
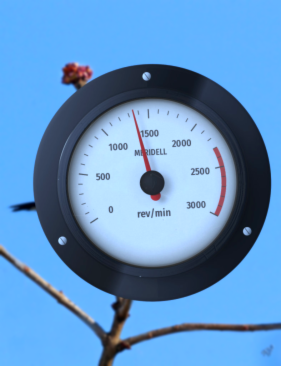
1350 rpm
